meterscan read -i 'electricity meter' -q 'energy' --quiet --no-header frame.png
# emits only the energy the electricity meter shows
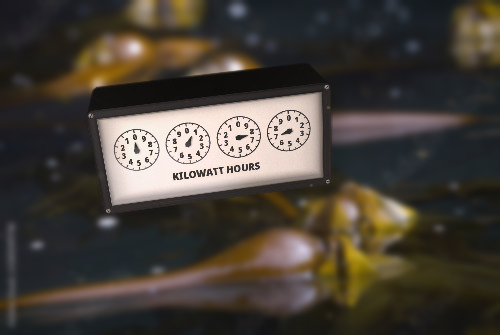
77 kWh
